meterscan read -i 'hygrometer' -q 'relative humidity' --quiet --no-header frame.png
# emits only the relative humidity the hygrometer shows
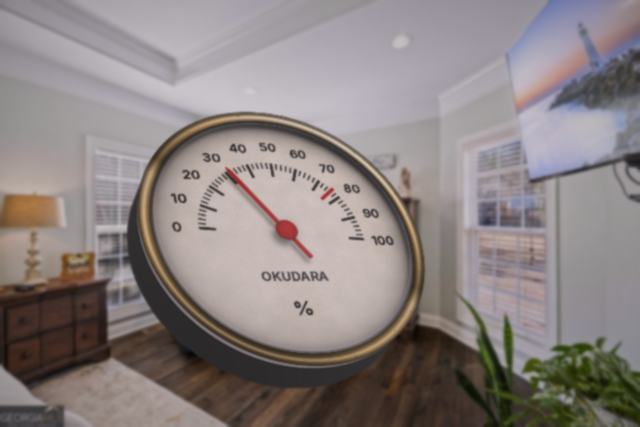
30 %
